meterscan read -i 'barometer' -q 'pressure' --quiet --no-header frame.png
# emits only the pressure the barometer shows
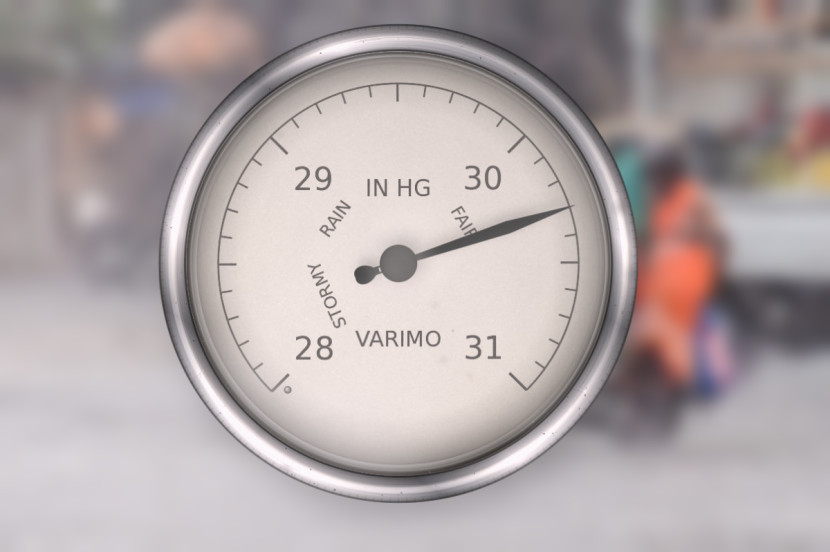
30.3 inHg
